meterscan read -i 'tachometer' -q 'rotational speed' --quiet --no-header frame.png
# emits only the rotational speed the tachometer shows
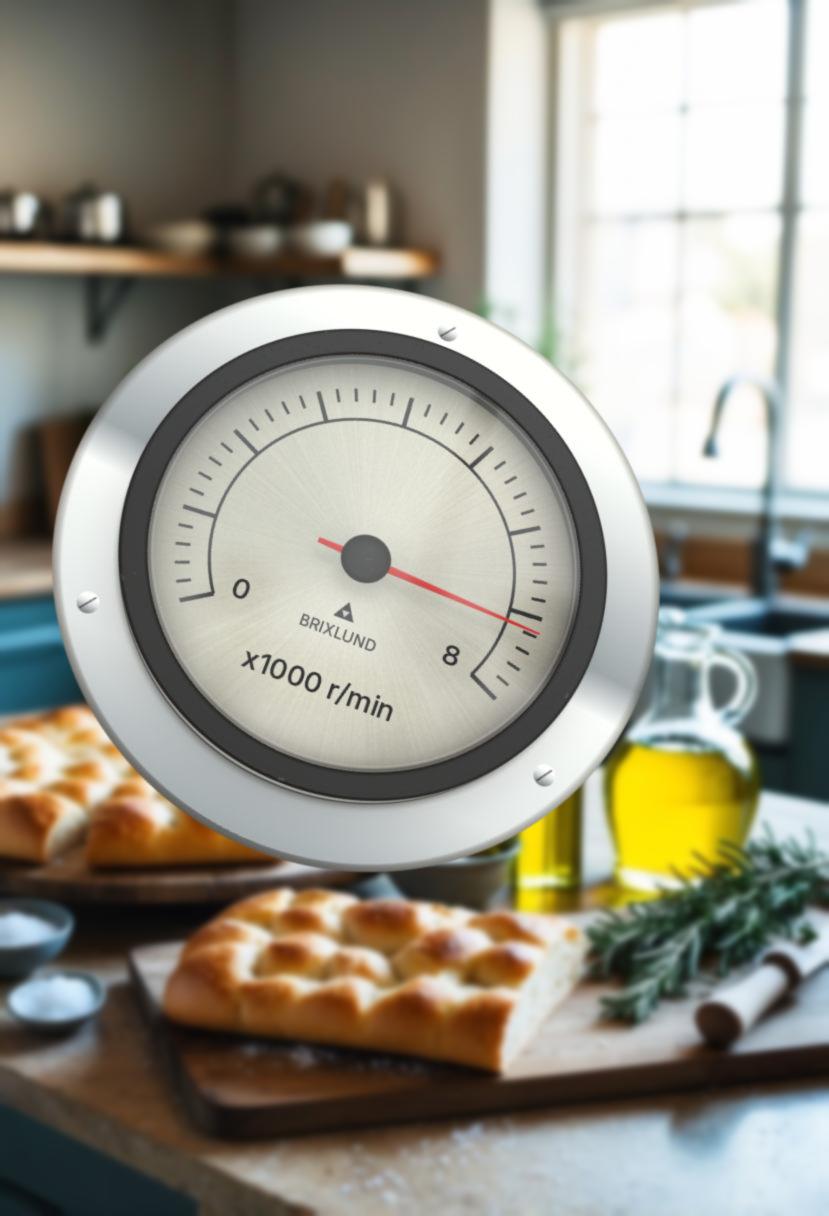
7200 rpm
